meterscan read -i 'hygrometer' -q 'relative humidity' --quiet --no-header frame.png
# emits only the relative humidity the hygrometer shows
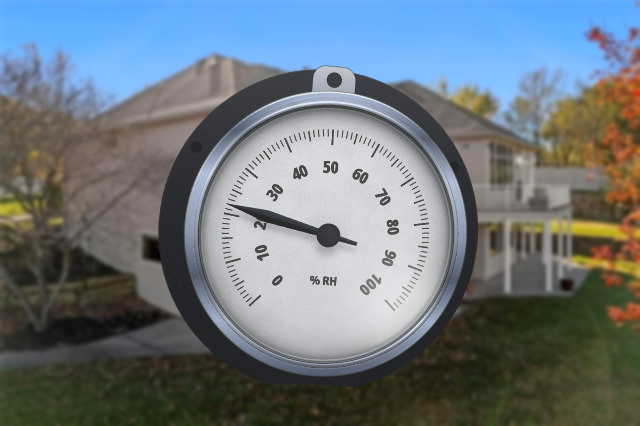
22 %
